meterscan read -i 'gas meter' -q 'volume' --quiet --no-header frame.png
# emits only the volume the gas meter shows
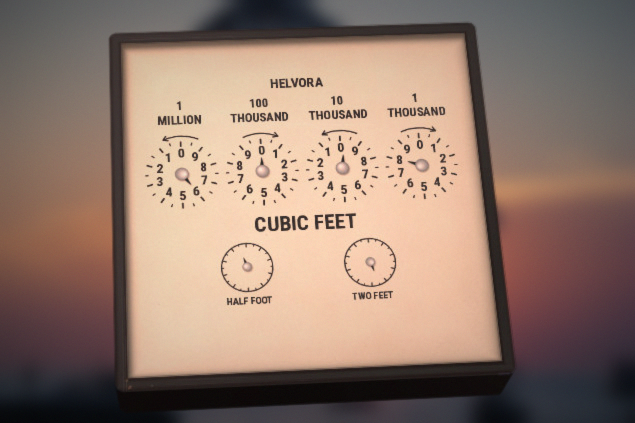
599800 ft³
